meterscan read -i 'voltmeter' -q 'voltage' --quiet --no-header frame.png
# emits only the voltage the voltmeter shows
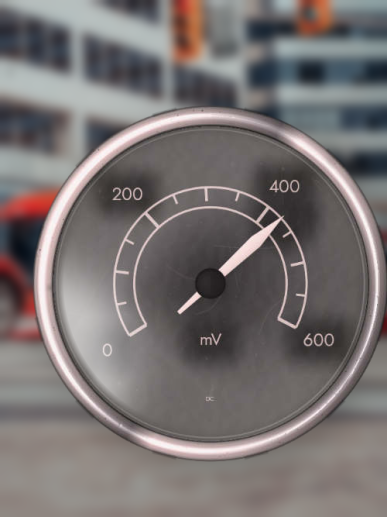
425 mV
